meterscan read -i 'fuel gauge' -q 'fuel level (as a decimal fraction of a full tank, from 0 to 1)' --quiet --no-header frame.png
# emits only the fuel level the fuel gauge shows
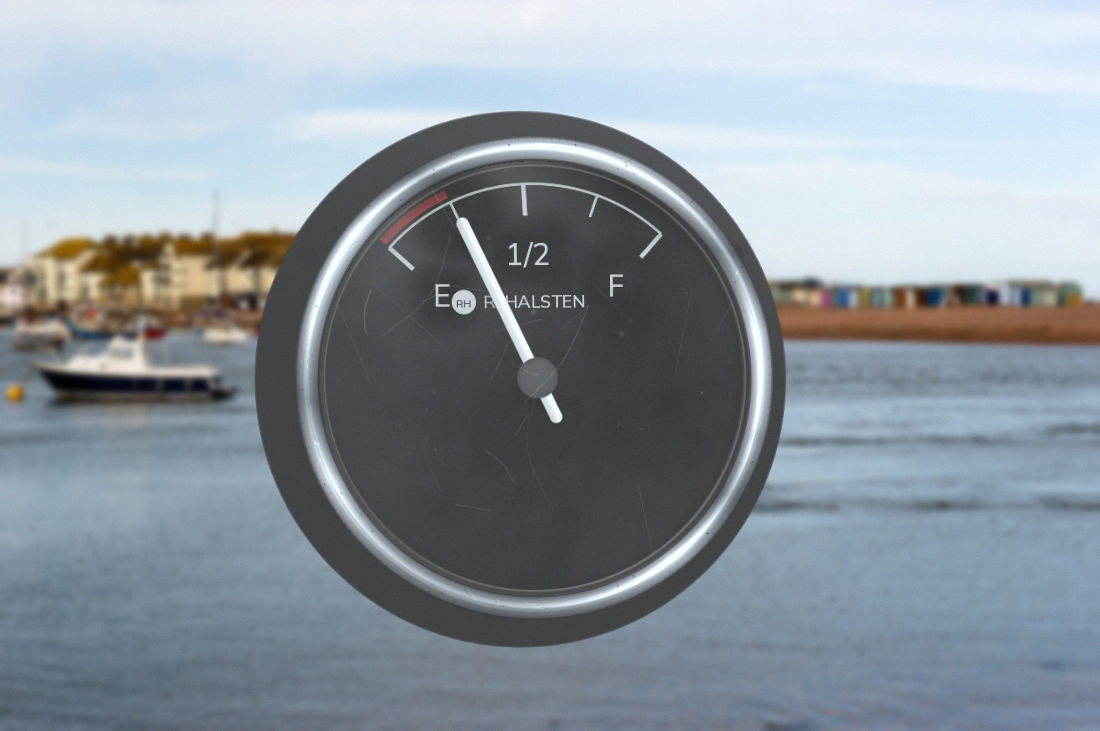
0.25
